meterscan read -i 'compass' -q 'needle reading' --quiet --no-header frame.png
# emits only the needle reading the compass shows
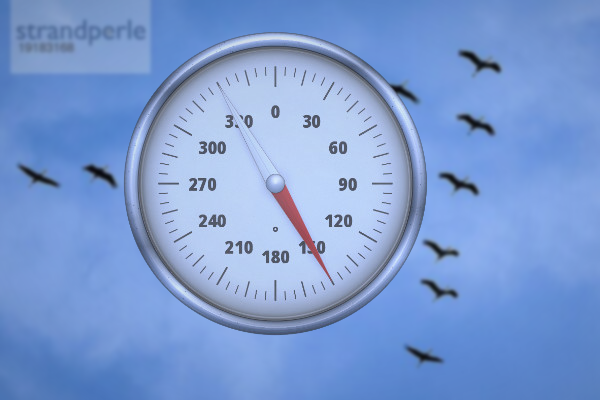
150 °
